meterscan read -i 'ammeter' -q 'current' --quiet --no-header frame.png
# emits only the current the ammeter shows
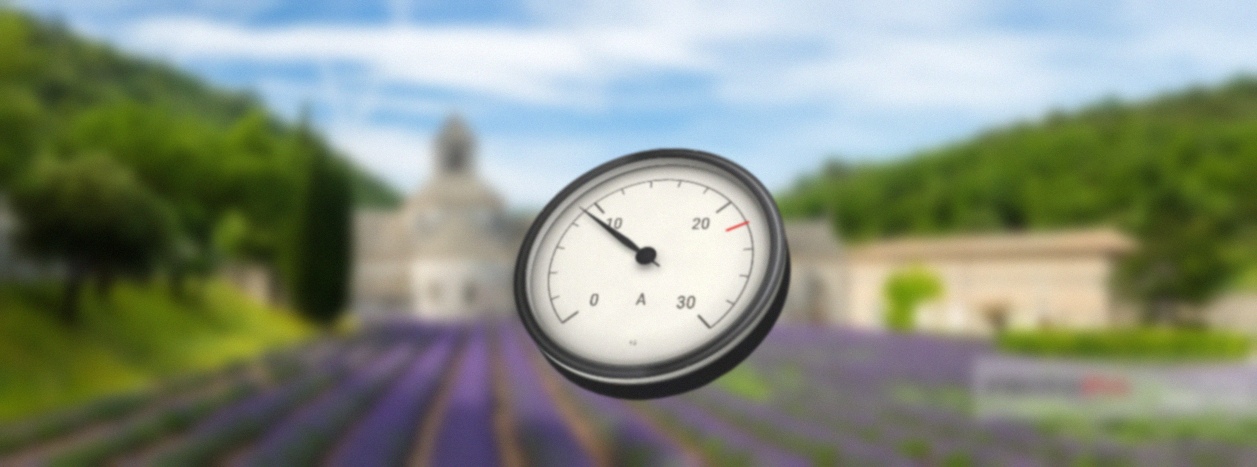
9 A
